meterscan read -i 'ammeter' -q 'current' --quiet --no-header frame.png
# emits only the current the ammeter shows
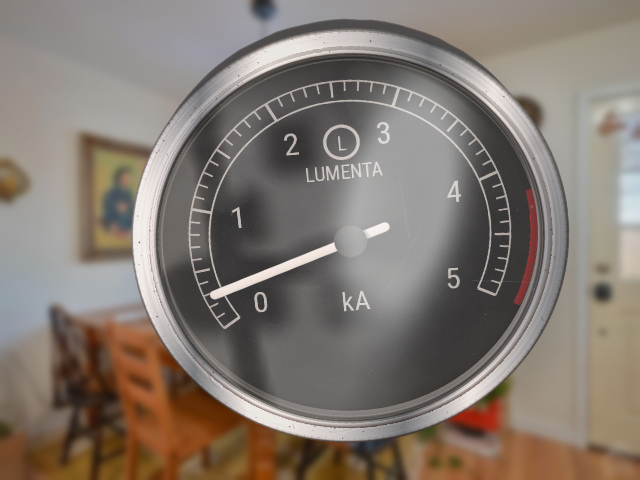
0.3 kA
